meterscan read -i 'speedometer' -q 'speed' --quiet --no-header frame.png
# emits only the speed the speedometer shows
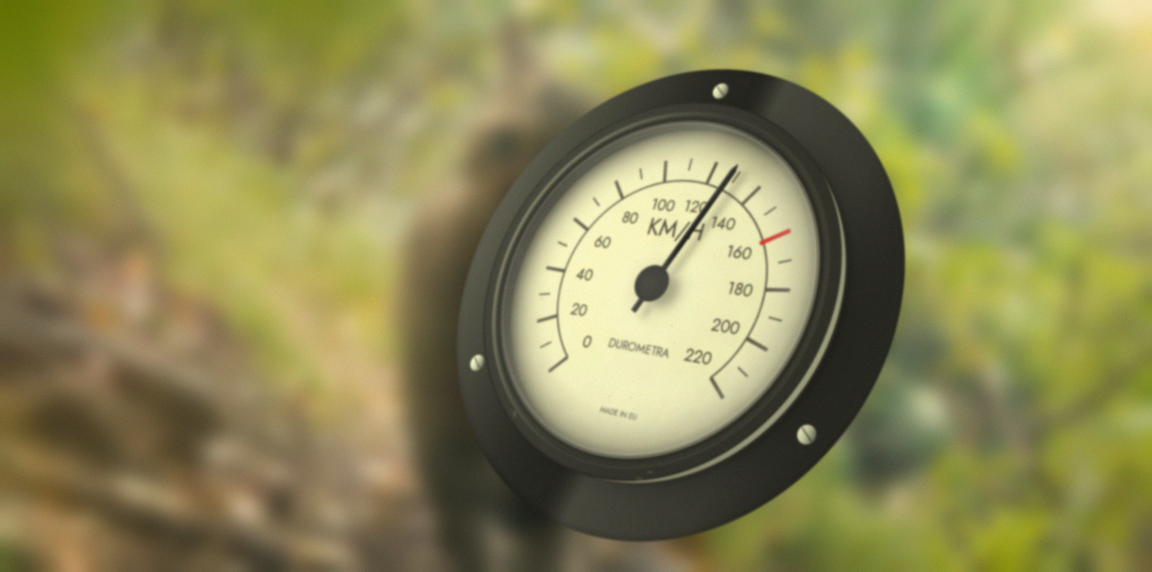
130 km/h
